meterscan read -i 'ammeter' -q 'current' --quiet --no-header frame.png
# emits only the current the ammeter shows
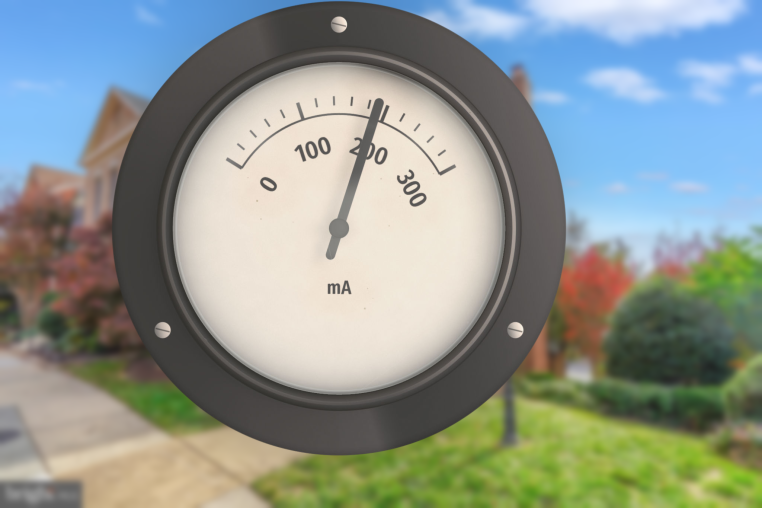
190 mA
